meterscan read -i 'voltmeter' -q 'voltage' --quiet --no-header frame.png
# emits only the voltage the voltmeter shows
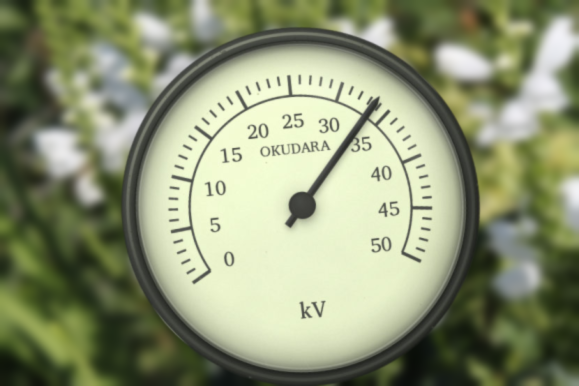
33.5 kV
